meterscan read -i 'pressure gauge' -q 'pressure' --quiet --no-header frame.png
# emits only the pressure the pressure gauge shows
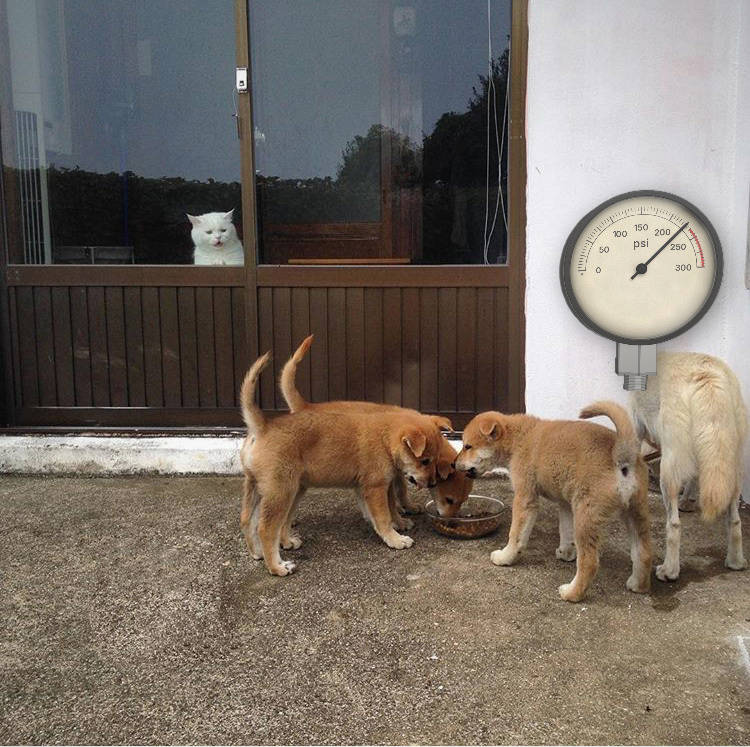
225 psi
